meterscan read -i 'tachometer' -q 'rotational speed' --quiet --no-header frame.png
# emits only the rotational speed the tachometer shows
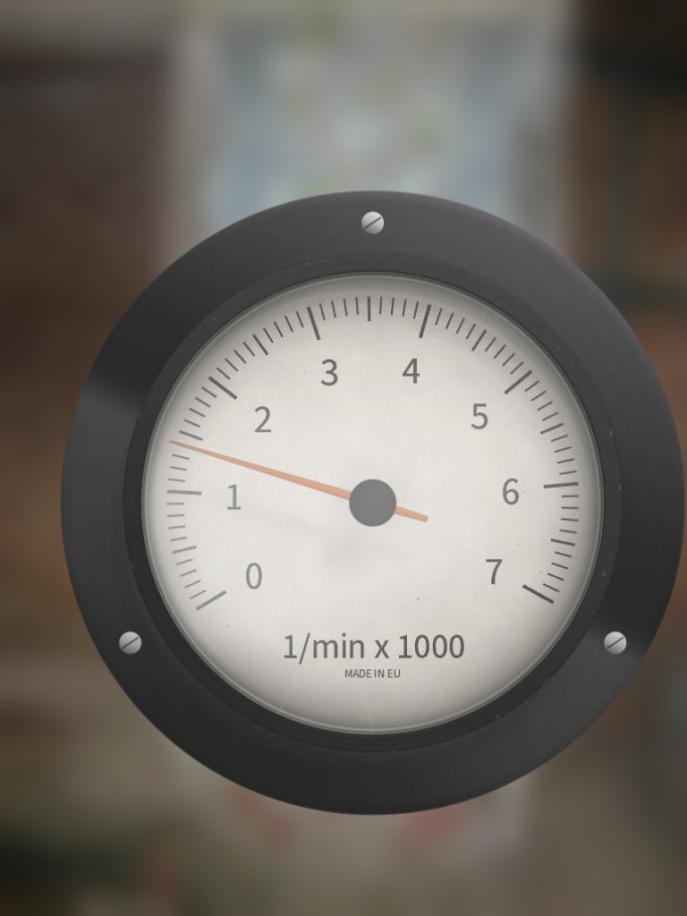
1400 rpm
